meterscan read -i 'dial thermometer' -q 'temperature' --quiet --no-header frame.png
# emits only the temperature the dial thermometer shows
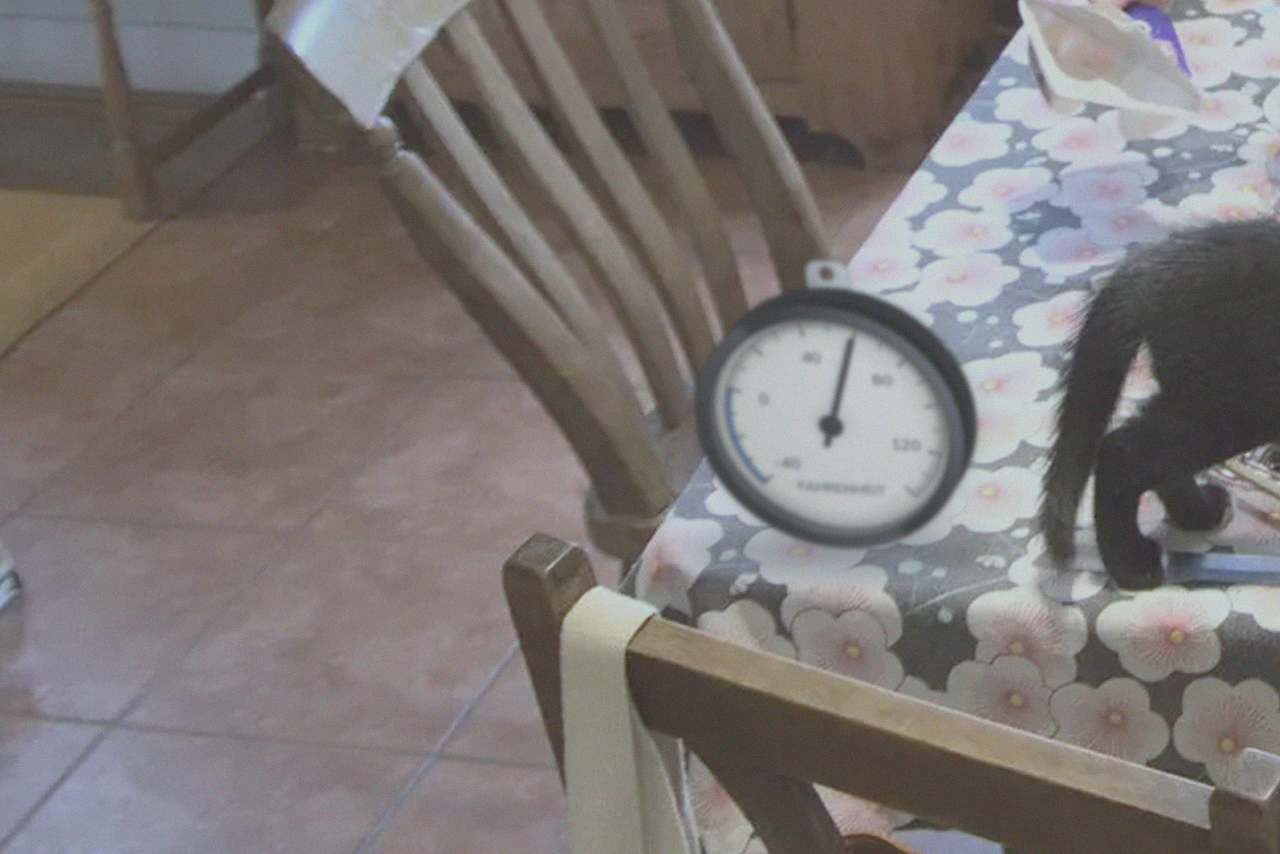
60 °F
